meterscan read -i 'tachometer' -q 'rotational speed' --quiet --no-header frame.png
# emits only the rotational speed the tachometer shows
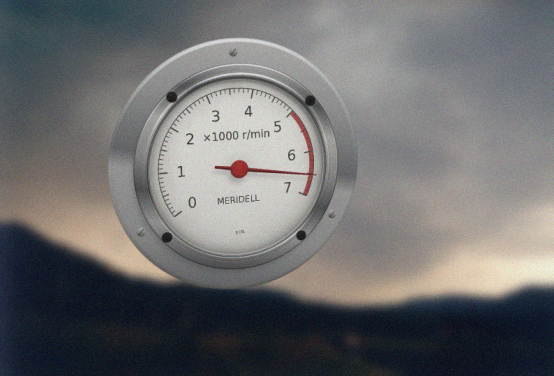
6500 rpm
